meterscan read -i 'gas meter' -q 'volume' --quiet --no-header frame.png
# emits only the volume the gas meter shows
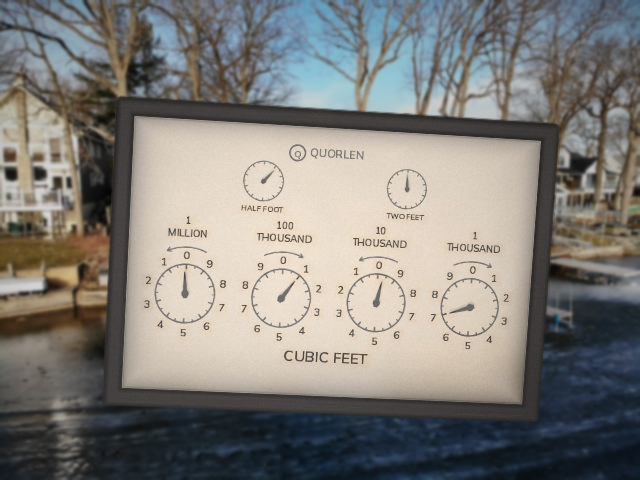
9700 ft³
